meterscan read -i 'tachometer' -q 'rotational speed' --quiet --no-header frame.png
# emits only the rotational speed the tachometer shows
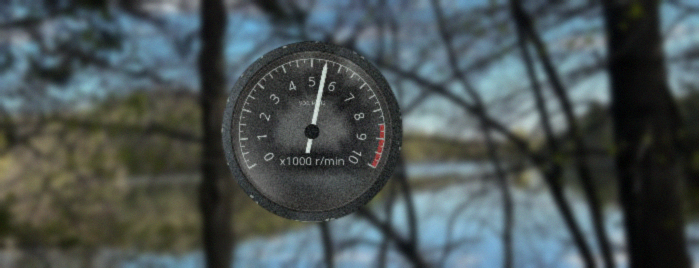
5500 rpm
